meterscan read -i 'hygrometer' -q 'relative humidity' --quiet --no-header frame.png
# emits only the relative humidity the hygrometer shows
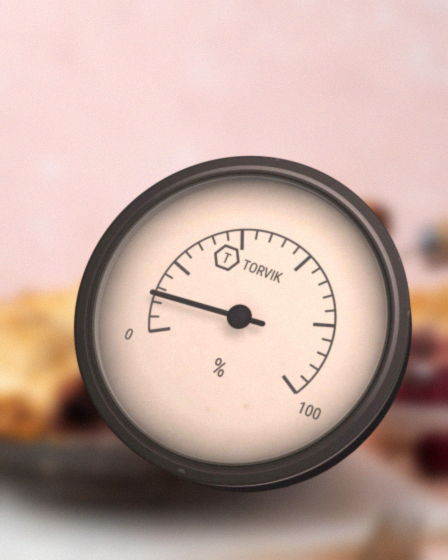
10 %
